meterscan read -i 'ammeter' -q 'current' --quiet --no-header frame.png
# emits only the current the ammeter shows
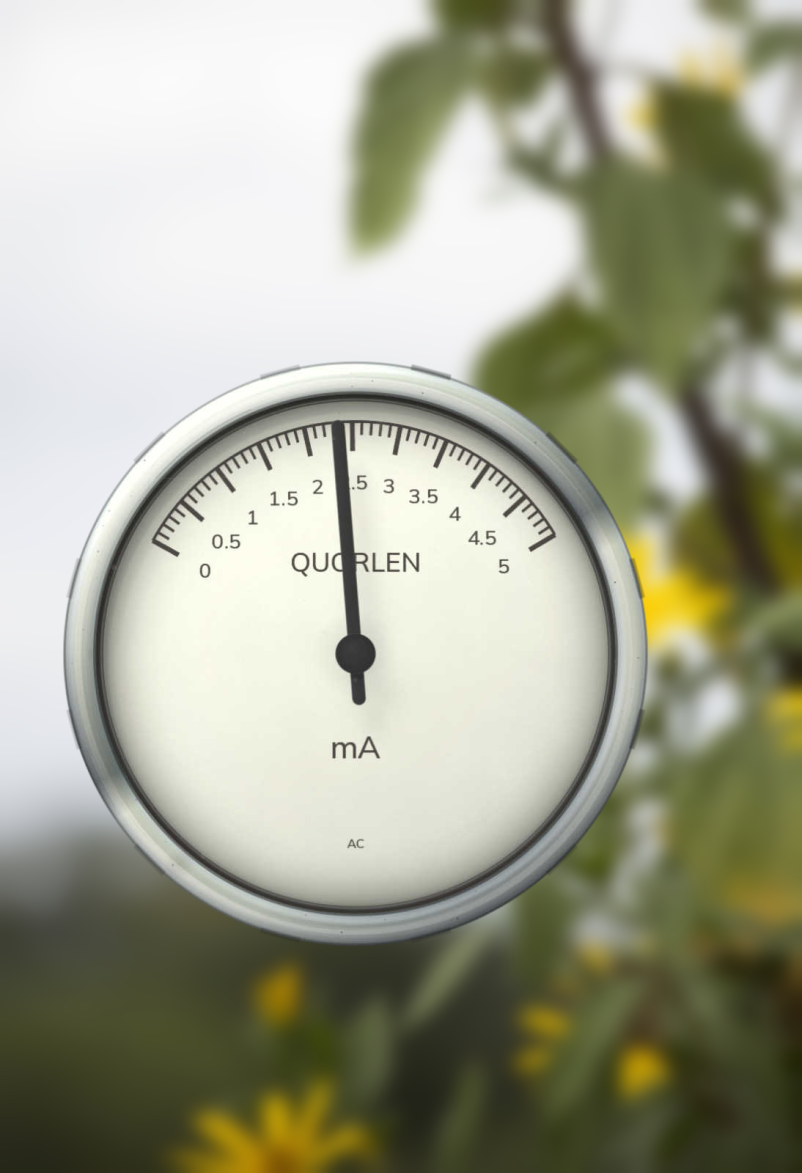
2.35 mA
